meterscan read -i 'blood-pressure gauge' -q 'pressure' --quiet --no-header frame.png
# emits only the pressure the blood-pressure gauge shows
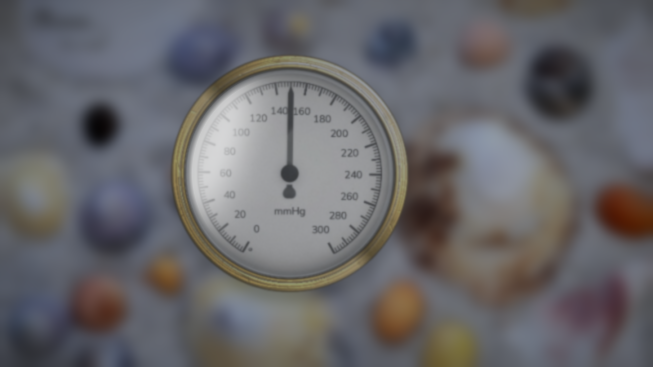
150 mmHg
